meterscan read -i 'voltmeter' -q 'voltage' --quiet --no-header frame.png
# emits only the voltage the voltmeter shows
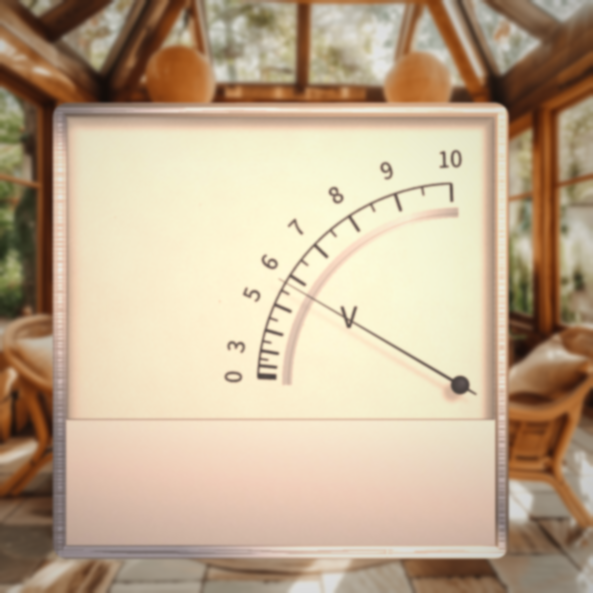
5.75 V
